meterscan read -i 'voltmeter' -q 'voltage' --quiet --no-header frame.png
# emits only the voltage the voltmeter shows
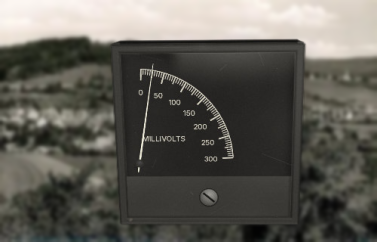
25 mV
